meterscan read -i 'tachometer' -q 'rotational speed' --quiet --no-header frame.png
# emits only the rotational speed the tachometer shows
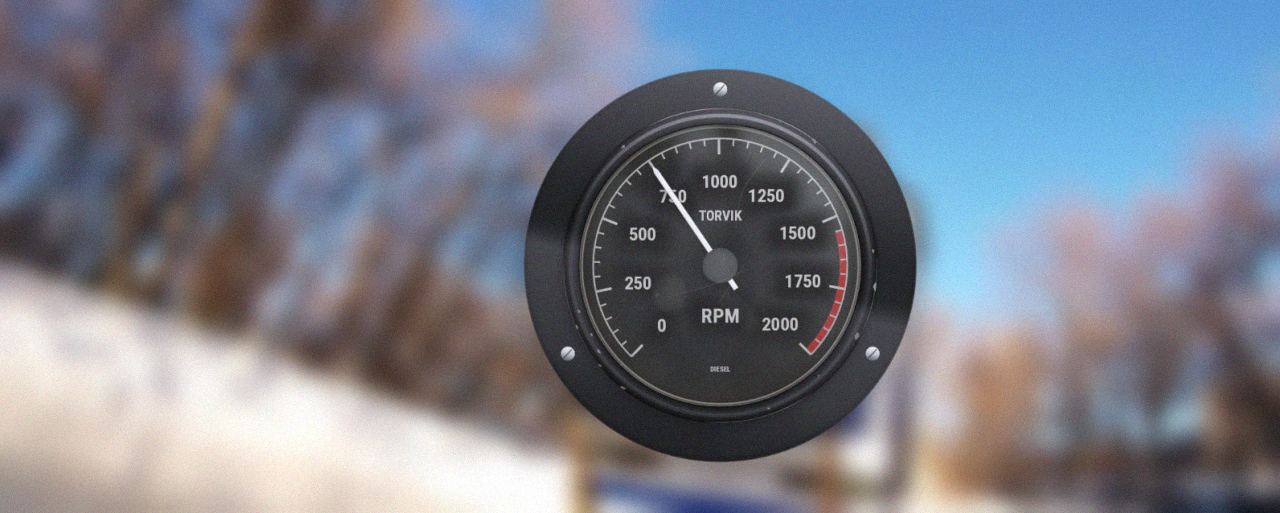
750 rpm
